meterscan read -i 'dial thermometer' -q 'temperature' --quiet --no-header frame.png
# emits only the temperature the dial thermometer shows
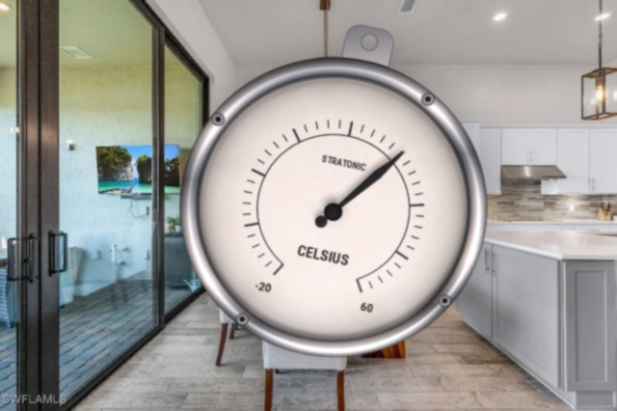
30 °C
